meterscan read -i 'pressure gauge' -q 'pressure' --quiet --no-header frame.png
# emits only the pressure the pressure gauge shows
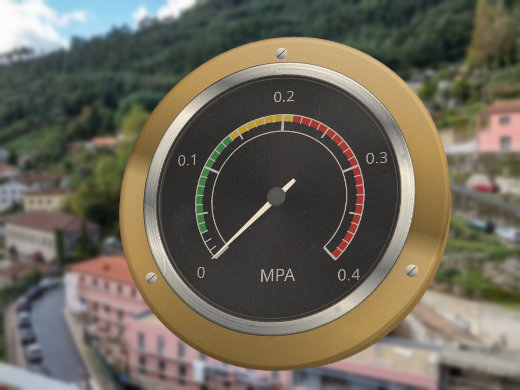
0 MPa
